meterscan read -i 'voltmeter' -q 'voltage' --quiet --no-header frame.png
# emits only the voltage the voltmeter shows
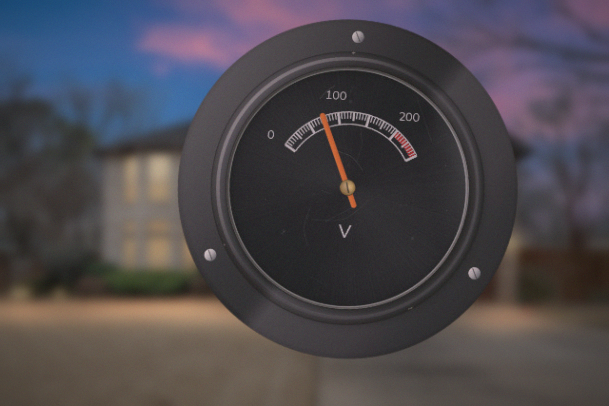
75 V
